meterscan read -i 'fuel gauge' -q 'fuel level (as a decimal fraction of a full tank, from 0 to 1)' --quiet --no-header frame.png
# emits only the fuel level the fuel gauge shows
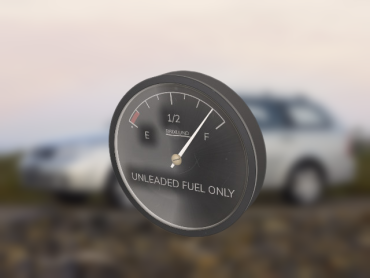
0.875
